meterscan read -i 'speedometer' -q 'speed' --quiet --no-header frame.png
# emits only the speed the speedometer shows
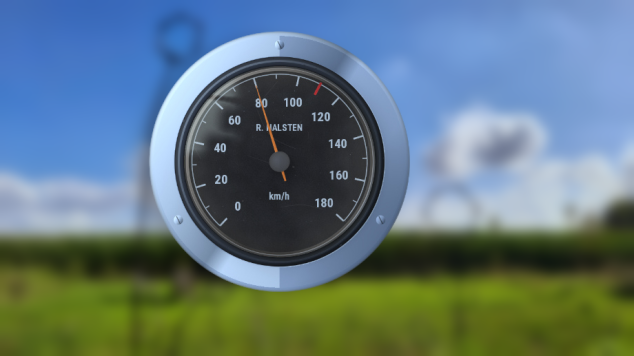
80 km/h
